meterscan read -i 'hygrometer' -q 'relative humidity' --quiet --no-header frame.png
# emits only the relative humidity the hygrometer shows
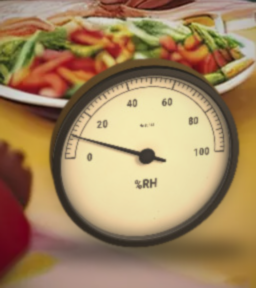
10 %
